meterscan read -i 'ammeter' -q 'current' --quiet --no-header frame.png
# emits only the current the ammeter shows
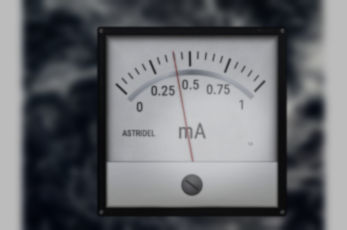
0.4 mA
